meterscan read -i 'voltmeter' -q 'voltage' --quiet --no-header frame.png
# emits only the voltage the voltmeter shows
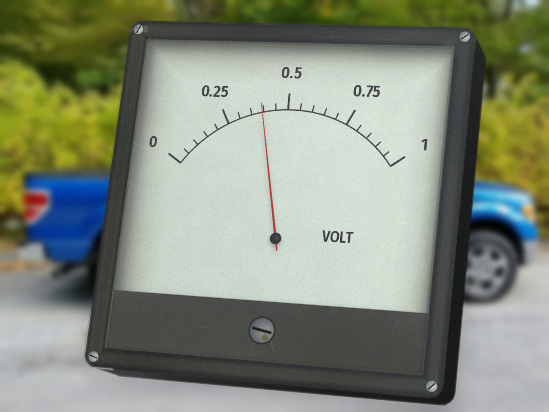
0.4 V
